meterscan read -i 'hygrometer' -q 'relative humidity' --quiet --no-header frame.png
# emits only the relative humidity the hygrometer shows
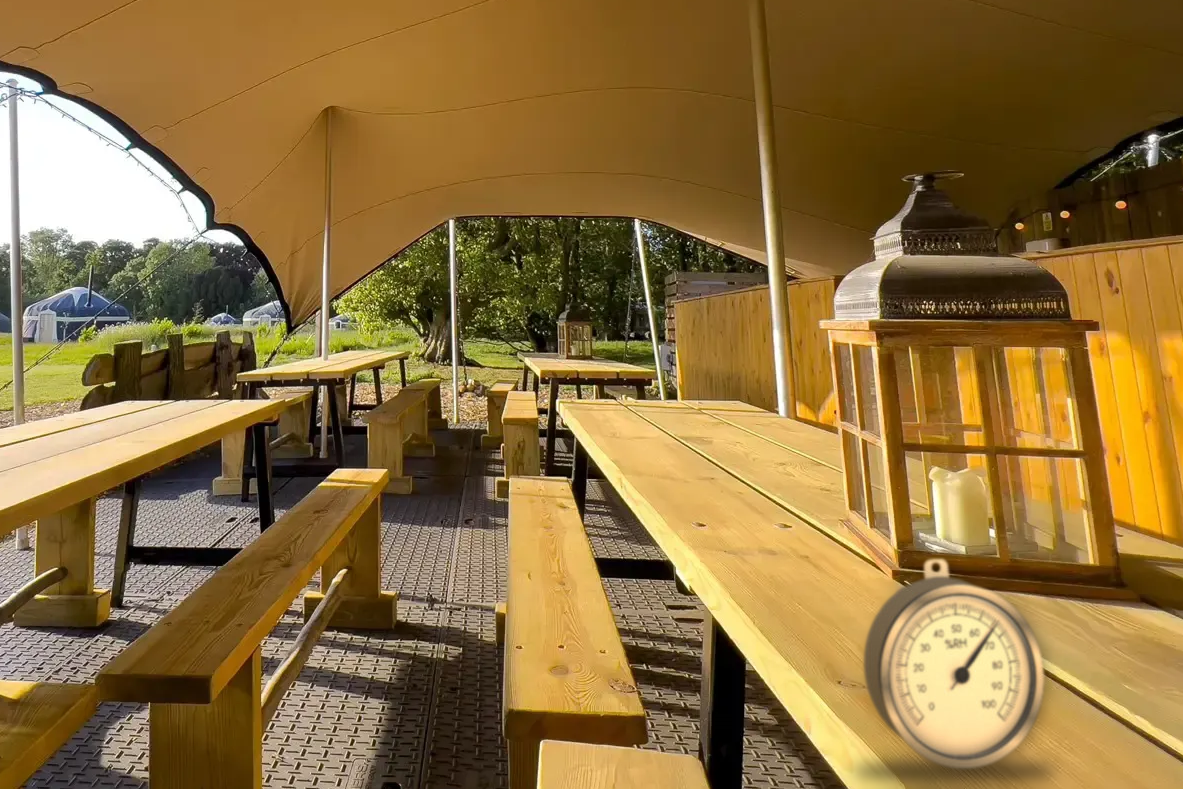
65 %
